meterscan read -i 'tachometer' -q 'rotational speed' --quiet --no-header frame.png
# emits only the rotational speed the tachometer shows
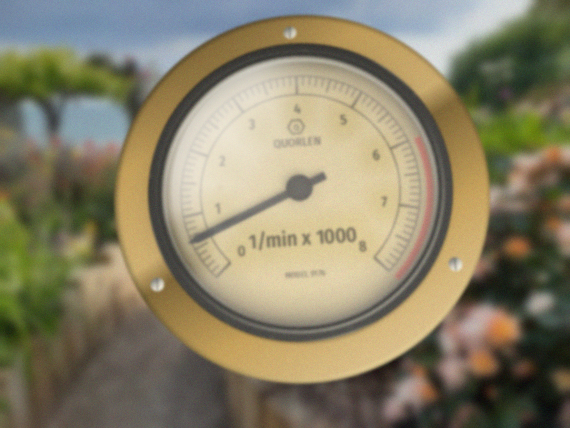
600 rpm
